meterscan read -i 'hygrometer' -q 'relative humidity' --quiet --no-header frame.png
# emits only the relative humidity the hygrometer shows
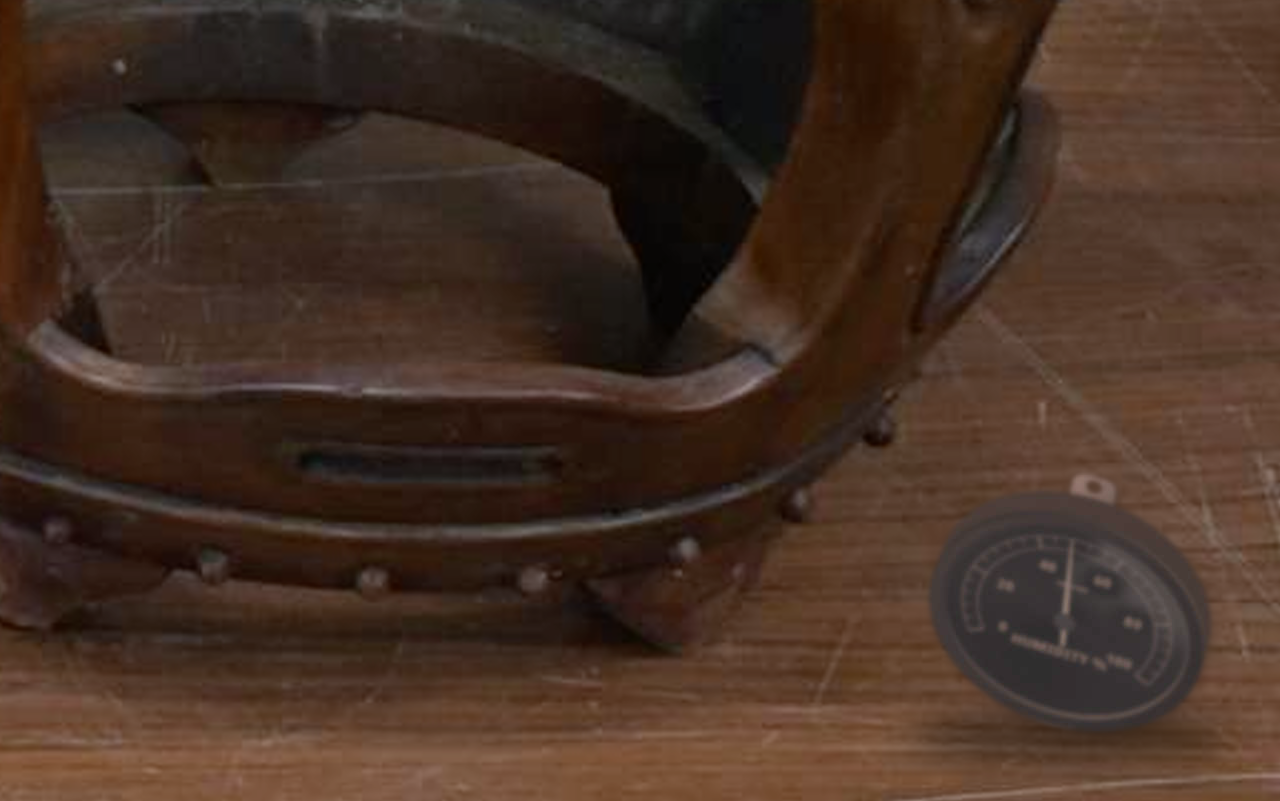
48 %
